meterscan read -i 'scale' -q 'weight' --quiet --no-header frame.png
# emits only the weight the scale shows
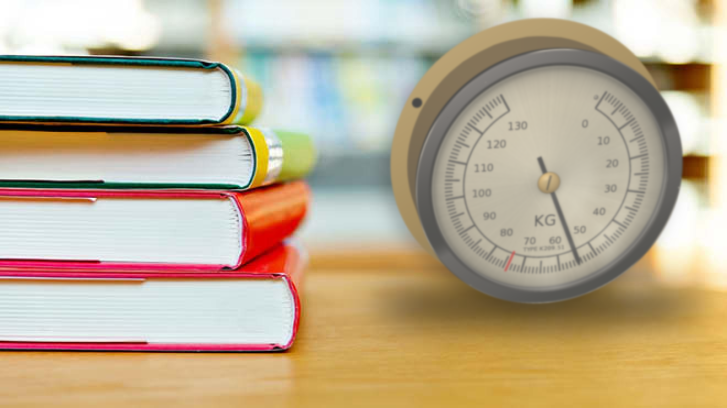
55 kg
